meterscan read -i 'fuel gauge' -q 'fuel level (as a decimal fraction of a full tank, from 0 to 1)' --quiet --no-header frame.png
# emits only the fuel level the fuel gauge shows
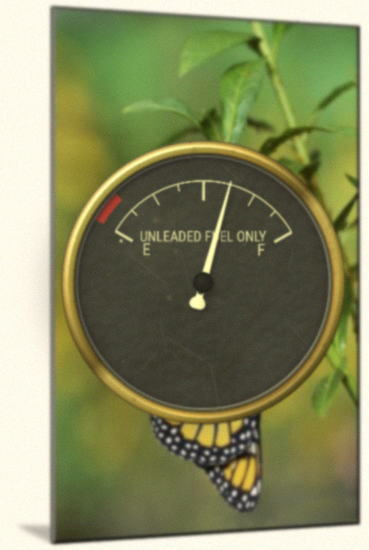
0.625
